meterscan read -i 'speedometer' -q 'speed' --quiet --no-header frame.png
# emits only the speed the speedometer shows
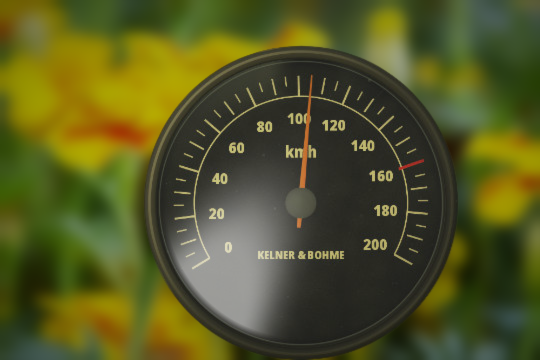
105 km/h
